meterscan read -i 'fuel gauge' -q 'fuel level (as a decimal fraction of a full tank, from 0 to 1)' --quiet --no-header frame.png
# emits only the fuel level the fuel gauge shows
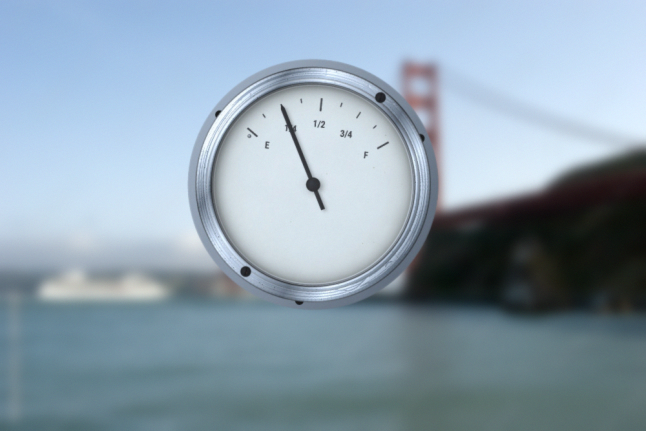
0.25
